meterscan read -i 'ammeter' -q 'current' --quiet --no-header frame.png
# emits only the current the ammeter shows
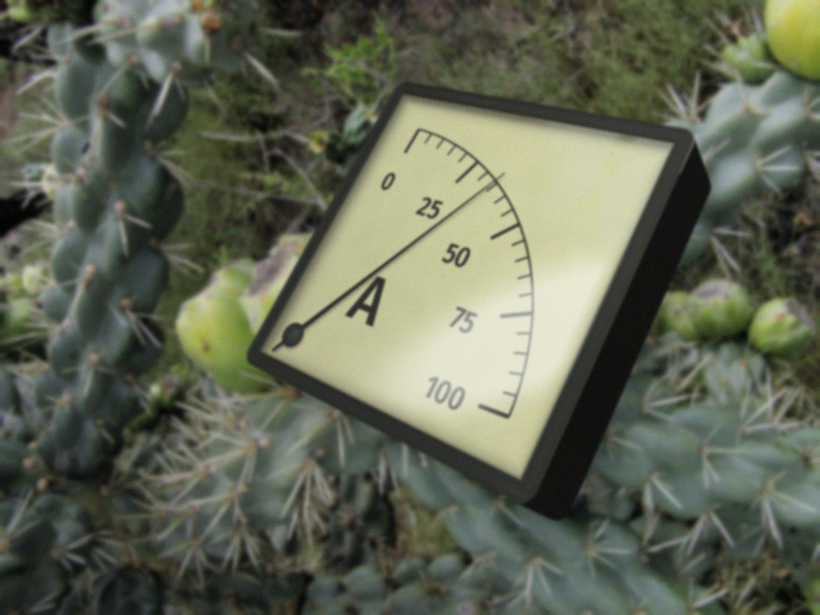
35 A
